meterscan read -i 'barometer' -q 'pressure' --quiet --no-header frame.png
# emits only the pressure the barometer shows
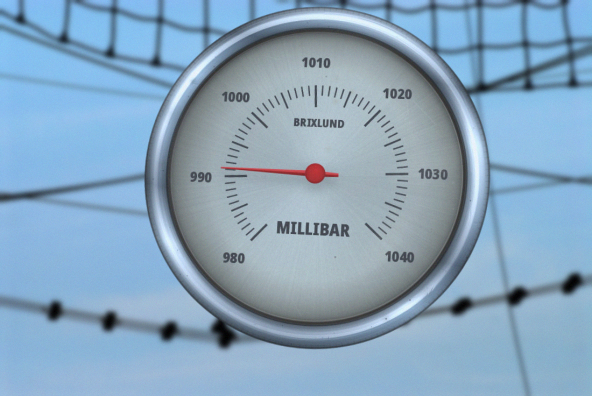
991 mbar
